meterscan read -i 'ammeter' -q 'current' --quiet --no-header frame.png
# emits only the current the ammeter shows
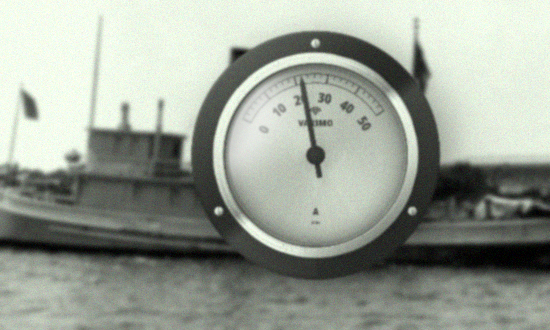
22 A
